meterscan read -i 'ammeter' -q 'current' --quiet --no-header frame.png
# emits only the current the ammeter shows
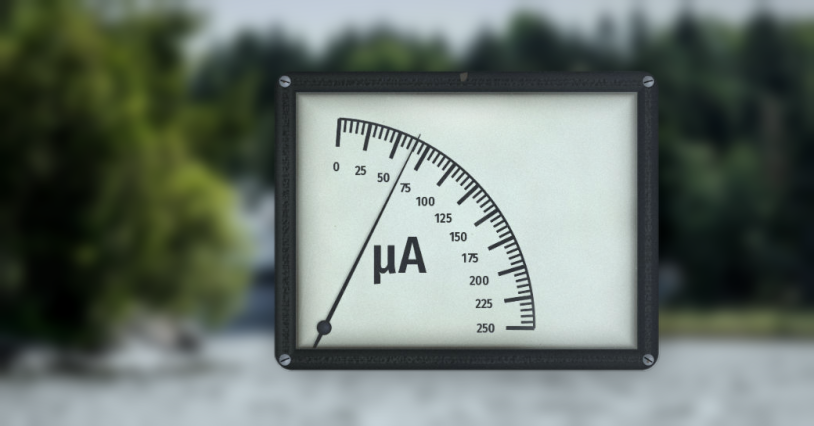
65 µA
